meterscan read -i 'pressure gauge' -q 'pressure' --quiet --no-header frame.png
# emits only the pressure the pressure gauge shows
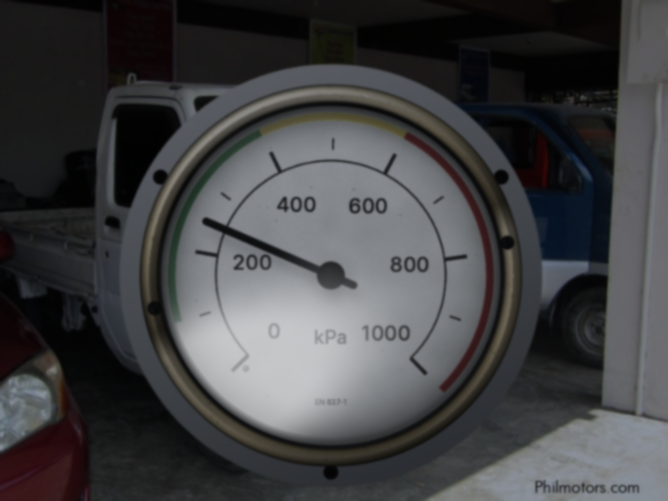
250 kPa
